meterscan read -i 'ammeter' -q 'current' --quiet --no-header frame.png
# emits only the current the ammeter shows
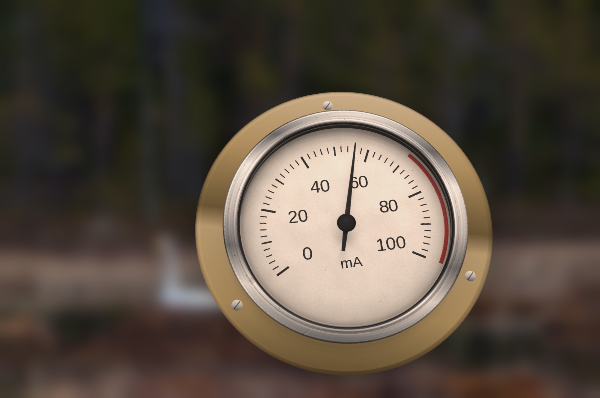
56 mA
